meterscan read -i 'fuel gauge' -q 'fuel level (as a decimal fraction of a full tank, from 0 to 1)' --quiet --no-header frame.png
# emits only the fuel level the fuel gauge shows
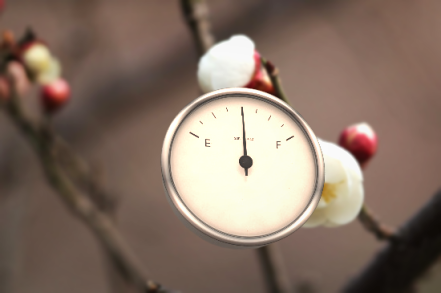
0.5
